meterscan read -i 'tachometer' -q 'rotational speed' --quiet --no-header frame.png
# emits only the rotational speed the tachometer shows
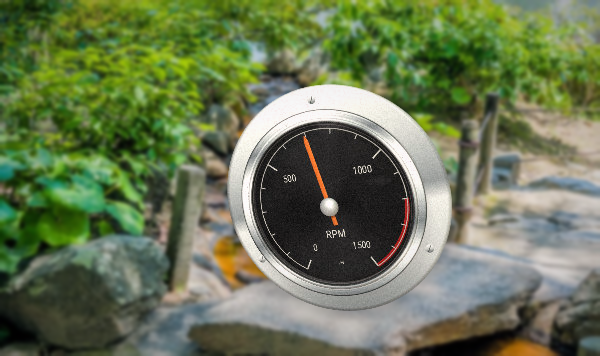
700 rpm
